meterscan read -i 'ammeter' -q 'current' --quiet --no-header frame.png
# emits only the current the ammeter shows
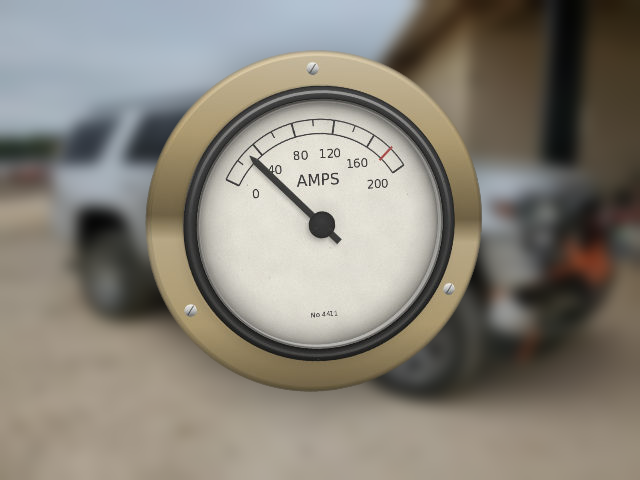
30 A
